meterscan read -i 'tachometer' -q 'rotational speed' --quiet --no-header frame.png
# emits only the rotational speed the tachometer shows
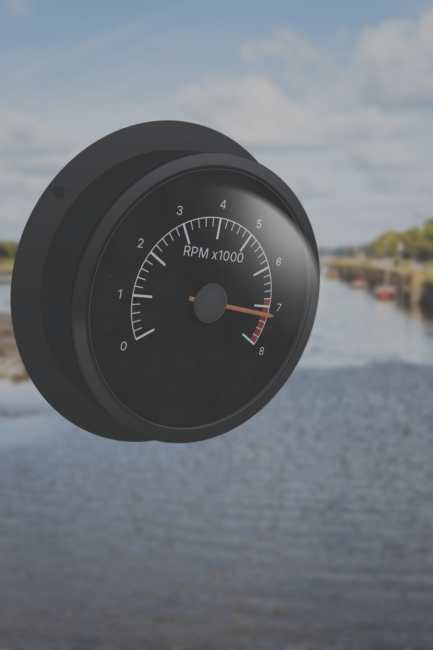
7200 rpm
